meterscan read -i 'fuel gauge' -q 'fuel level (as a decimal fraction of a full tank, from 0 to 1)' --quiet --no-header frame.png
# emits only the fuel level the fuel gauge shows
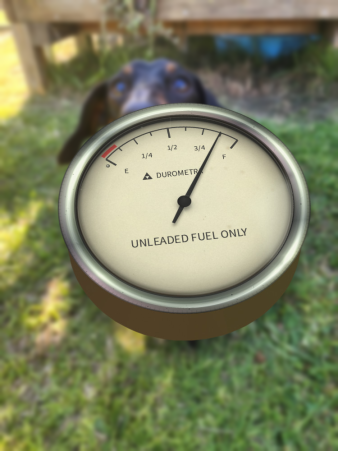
0.875
